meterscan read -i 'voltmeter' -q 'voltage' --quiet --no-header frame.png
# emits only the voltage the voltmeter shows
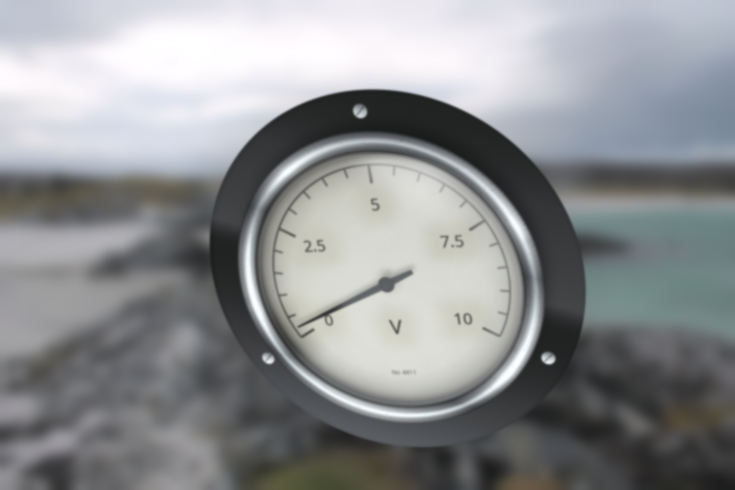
0.25 V
